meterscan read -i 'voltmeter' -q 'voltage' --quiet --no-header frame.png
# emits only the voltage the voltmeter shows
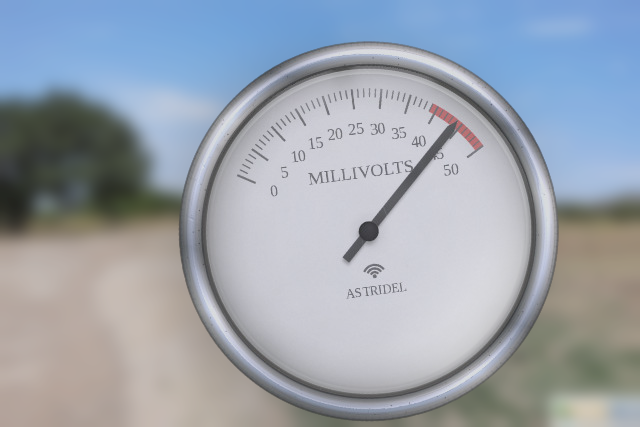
44 mV
